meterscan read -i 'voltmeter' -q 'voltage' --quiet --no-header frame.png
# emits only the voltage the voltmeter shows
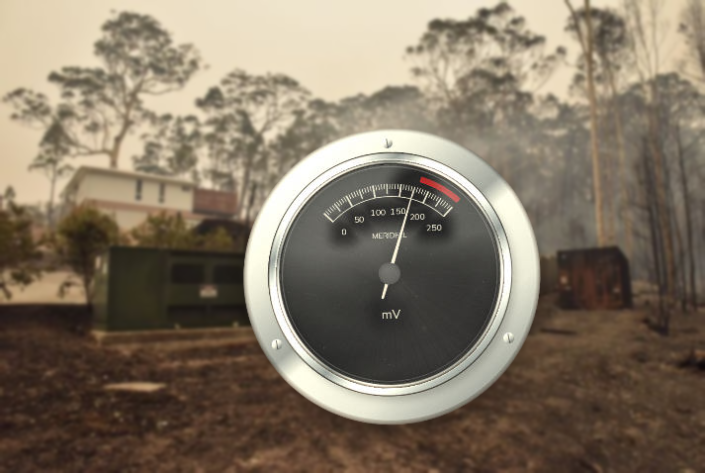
175 mV
